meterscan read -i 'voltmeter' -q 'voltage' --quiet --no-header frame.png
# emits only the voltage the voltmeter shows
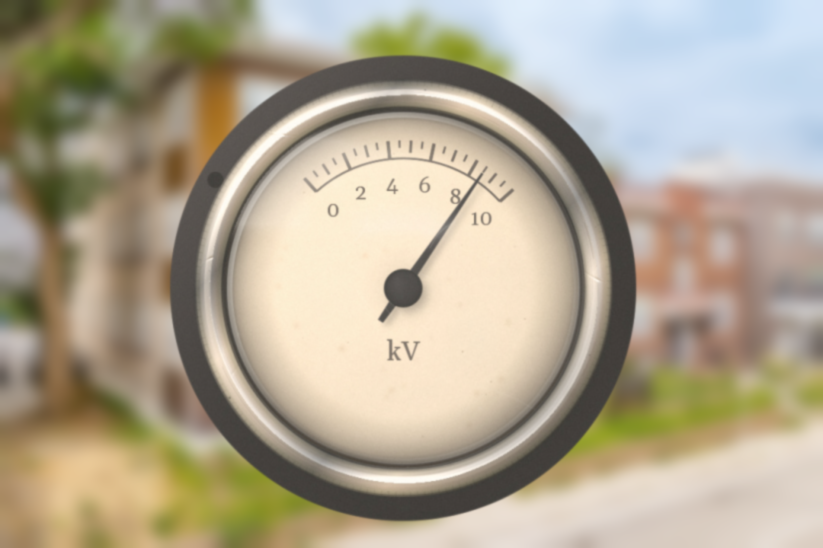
8.5 kV
